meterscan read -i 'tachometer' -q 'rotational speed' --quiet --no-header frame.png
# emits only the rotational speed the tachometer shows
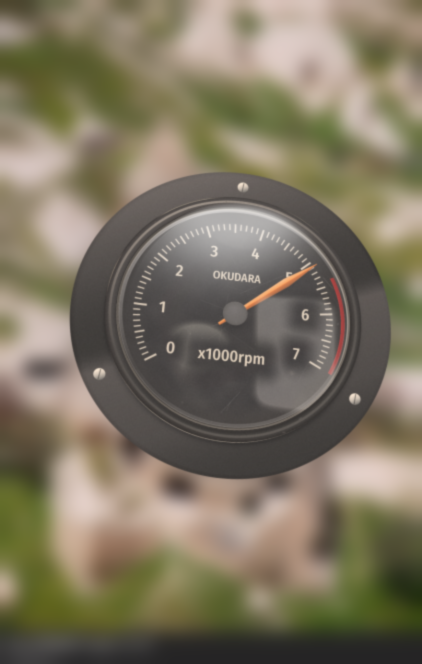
5100 rpm
